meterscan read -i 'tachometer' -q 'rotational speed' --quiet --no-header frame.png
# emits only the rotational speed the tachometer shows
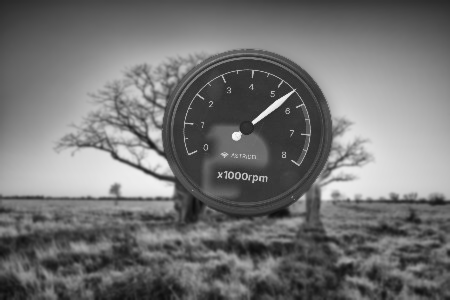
5500 rpm
